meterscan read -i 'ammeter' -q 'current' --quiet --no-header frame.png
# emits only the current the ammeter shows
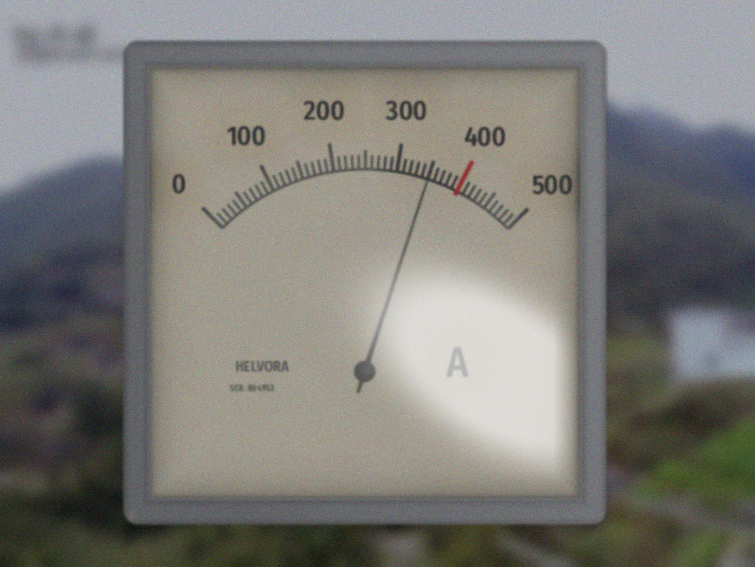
350 A
